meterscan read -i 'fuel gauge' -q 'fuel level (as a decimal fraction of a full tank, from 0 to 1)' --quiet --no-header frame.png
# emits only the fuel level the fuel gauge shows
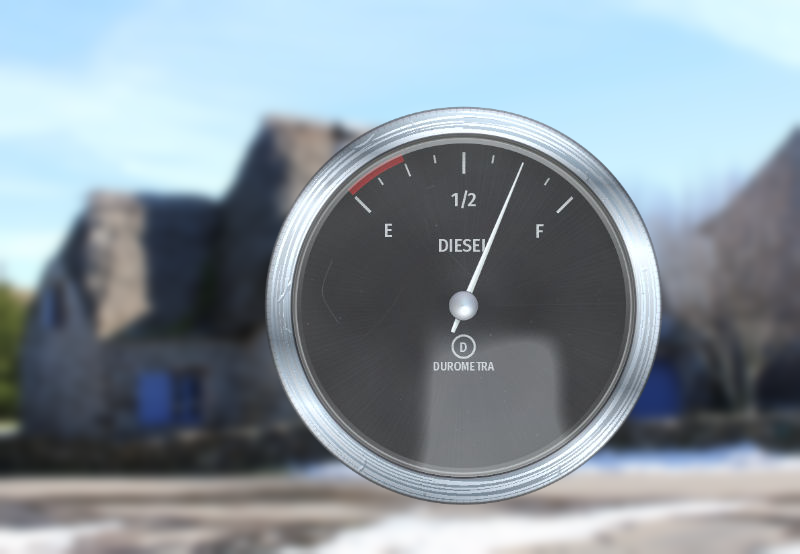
0.75
